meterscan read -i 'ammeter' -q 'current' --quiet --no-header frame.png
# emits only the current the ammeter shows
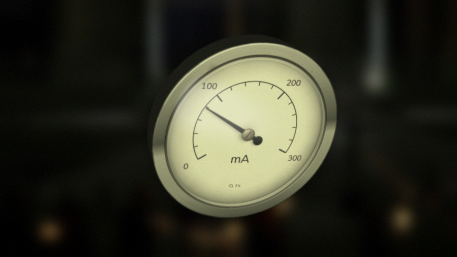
80 mA
